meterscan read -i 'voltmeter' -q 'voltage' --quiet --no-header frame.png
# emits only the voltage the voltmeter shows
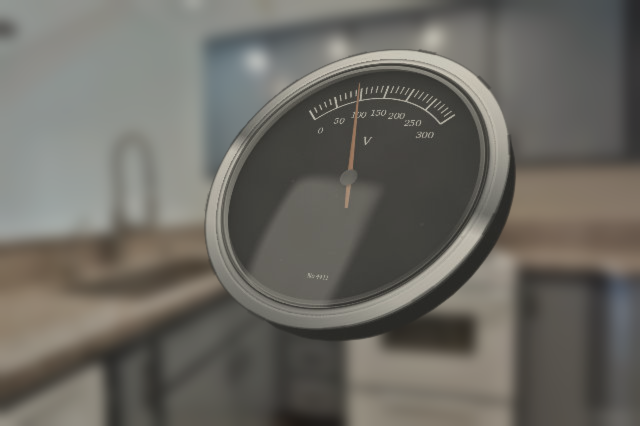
100 V
